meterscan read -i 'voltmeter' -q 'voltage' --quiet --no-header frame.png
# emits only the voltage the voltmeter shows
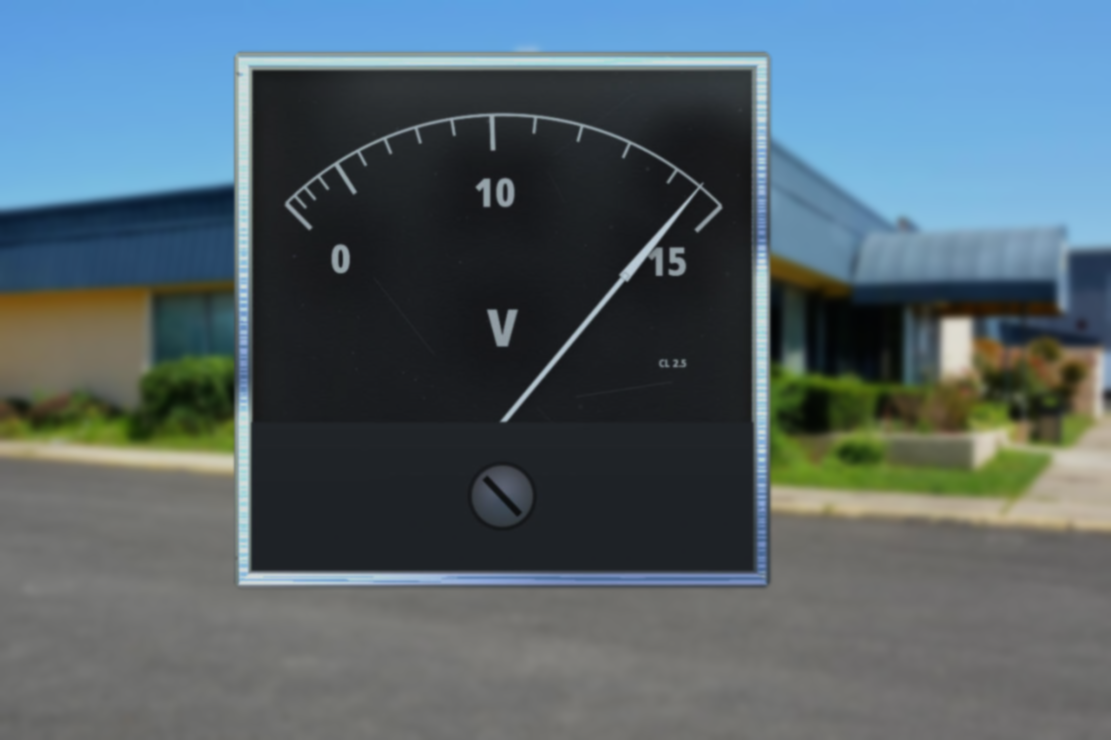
14.5 V
